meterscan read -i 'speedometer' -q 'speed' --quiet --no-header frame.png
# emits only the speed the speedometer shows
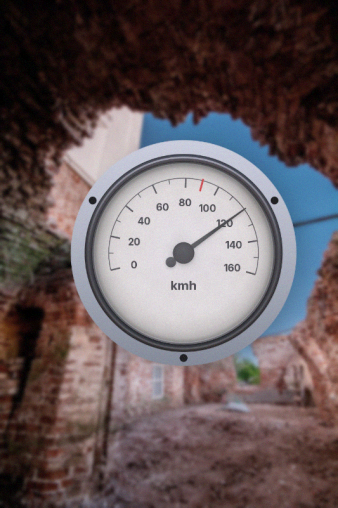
120 km/h
